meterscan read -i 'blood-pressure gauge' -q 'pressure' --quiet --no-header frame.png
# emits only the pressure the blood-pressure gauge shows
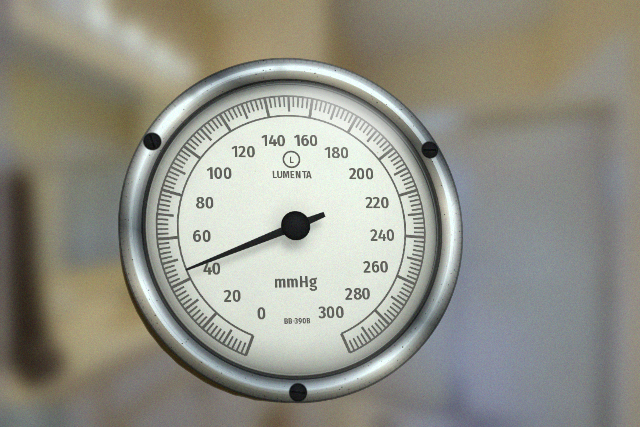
44 mmHg
